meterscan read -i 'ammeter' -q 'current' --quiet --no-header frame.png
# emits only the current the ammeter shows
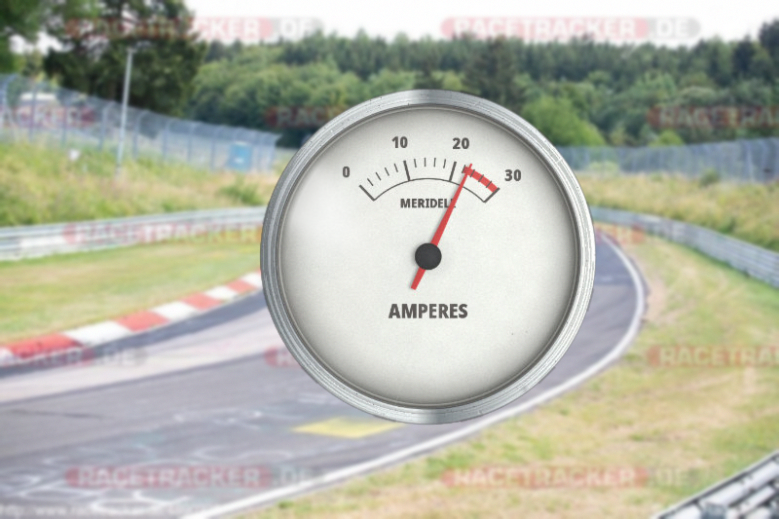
23 A
